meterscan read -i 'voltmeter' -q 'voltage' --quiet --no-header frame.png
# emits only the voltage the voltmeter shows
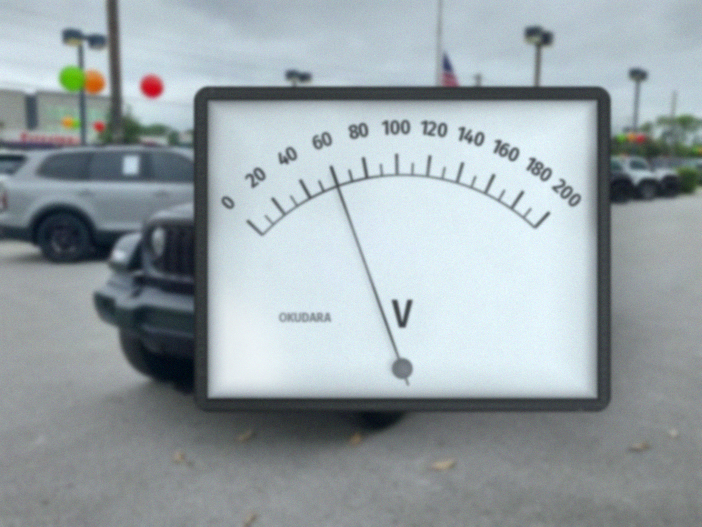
60 V
